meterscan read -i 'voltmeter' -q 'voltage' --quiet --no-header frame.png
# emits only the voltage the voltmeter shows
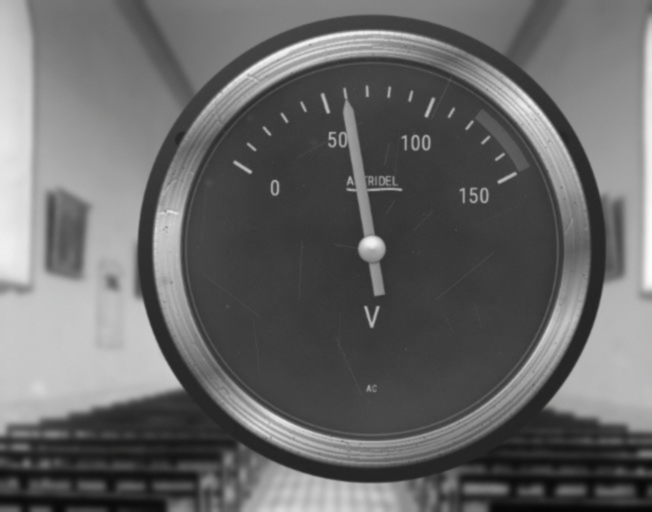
60 V
